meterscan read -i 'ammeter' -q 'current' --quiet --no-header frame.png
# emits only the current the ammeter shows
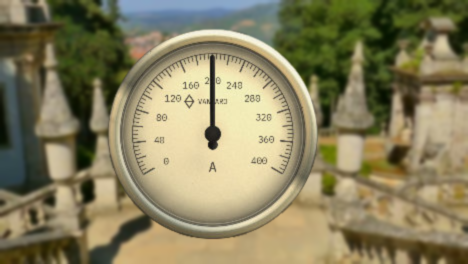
200 A
